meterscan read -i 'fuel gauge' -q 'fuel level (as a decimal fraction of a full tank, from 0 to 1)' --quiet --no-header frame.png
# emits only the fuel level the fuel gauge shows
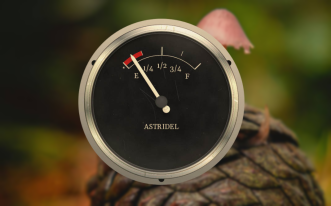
0.125
